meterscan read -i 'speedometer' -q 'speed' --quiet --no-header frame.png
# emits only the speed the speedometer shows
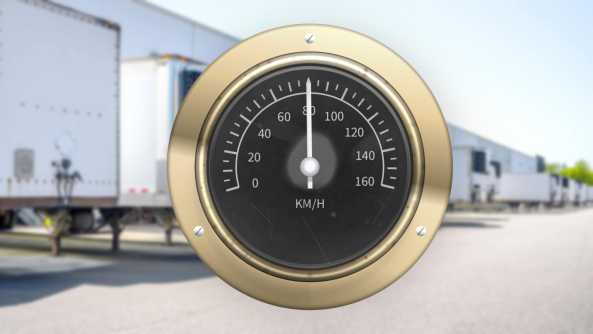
80 km/h
